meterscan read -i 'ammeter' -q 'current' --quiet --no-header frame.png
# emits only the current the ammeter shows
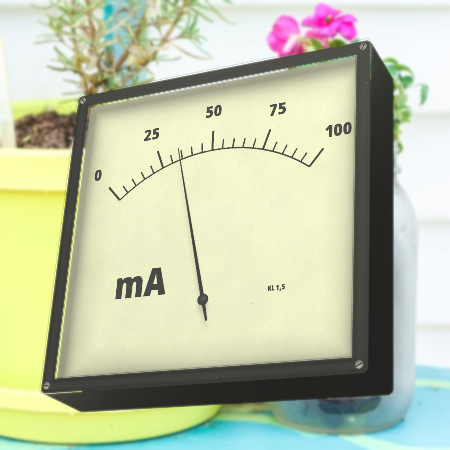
35 mA
